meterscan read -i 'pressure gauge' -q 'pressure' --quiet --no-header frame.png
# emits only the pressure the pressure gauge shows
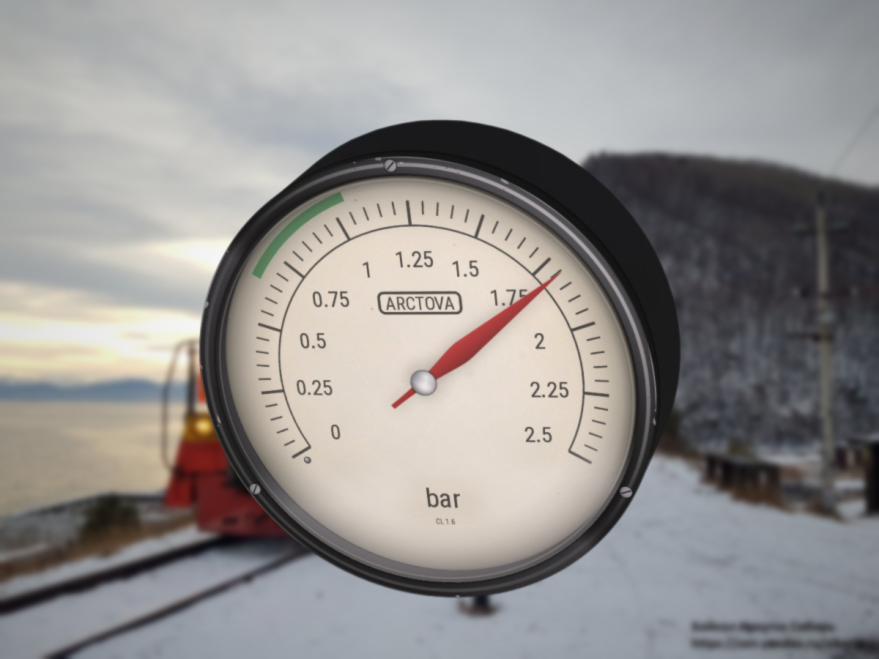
1.8 bar
